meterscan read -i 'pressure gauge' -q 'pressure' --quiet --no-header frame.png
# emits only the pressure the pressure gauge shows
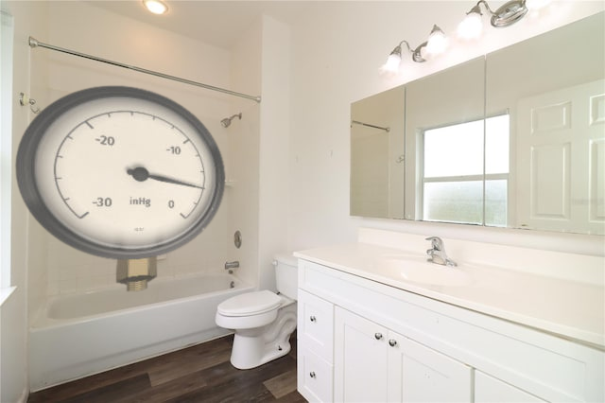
-4 inHg
